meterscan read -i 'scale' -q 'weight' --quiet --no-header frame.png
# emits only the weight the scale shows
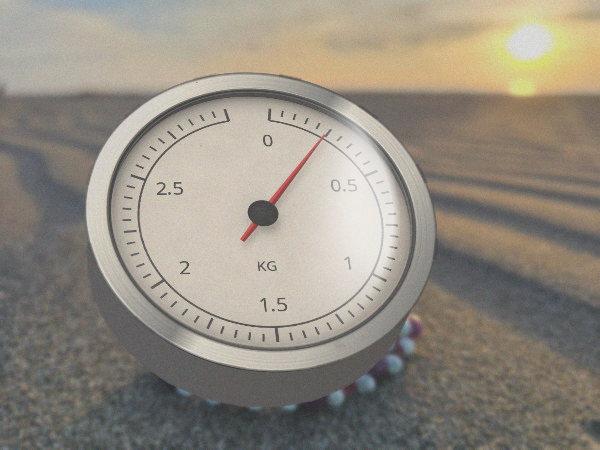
0.25 kg
